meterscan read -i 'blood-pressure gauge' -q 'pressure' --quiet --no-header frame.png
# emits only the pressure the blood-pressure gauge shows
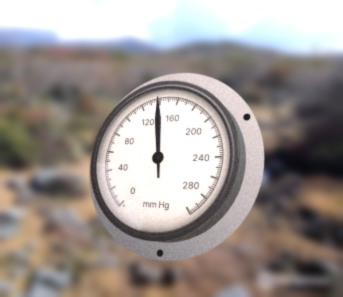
140 mmHg
